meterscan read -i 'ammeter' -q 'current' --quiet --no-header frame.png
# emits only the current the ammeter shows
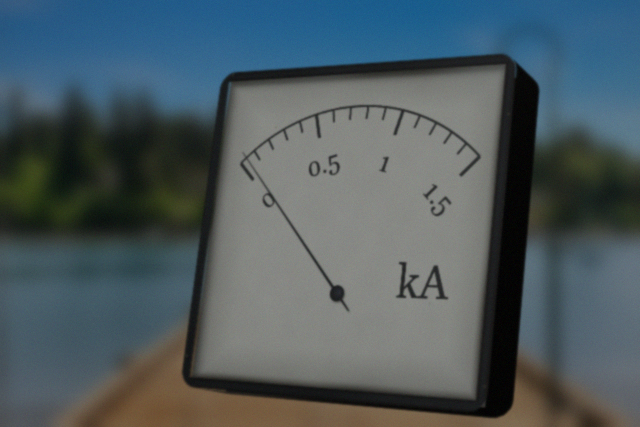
0.05 kA
